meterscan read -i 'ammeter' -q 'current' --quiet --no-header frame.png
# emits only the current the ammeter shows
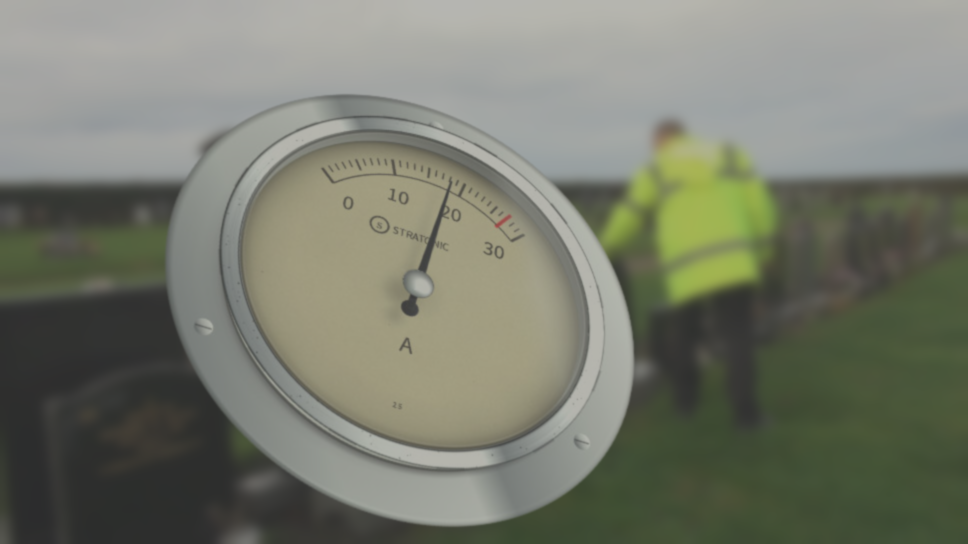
18 A
